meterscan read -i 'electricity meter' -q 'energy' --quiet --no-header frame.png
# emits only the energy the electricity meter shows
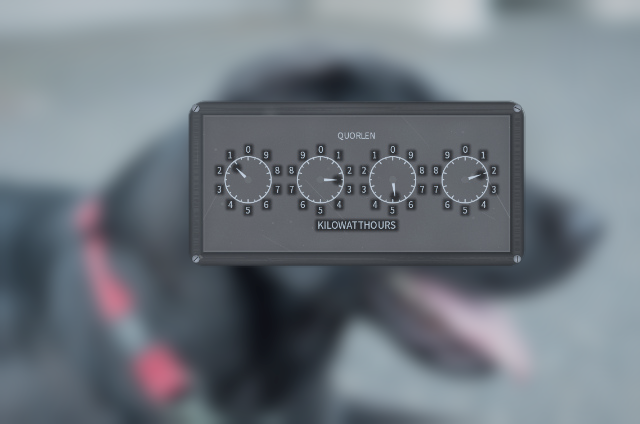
1252 kWh
